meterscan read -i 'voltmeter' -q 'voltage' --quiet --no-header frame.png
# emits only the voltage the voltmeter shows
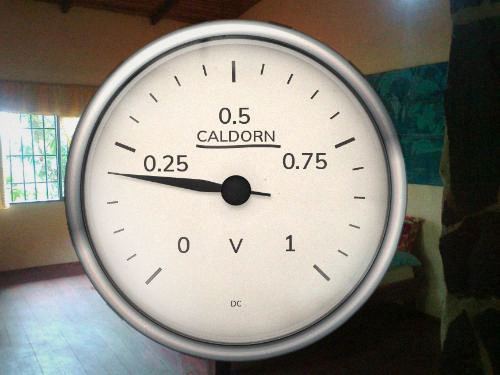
0.2 V
